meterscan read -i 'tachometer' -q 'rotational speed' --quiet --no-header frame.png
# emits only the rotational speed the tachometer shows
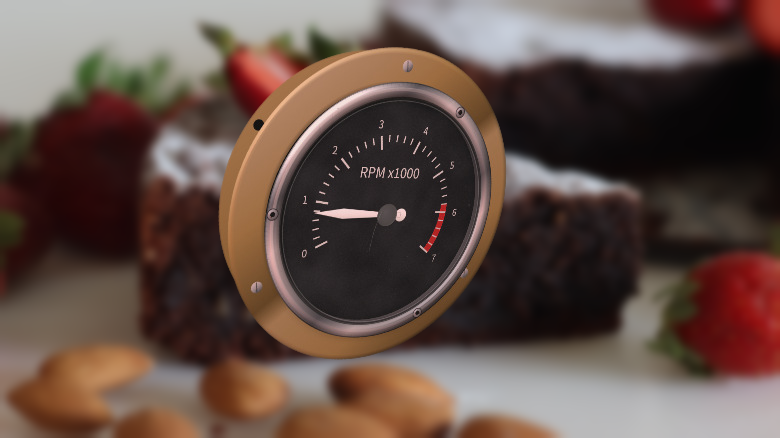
800 rpm
